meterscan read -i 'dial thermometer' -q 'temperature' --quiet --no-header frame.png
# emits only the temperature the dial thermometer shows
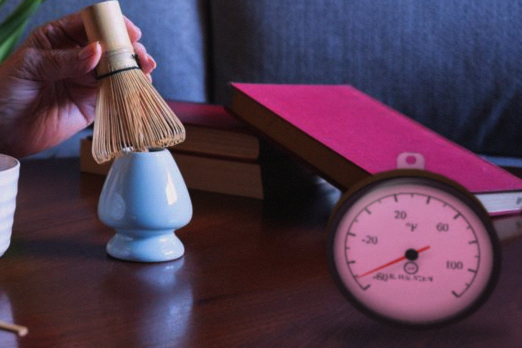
-50 °F
